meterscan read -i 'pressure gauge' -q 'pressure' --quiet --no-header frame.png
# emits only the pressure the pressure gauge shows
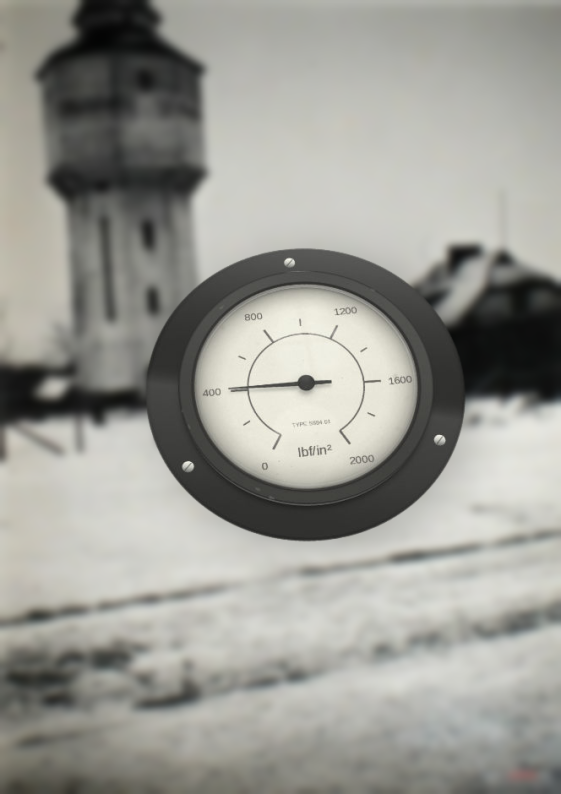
400 psi
